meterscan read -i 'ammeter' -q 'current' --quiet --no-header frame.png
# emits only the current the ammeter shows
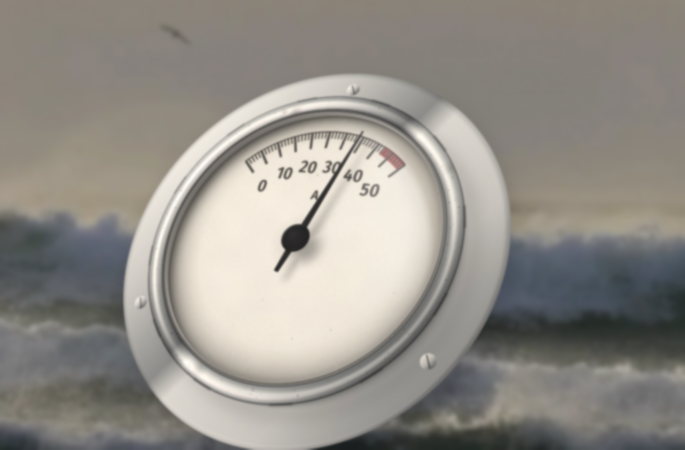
35 A
